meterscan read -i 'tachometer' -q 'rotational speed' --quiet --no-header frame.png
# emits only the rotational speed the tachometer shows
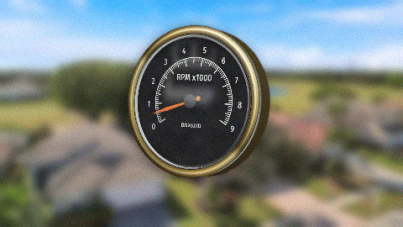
500 rpm
